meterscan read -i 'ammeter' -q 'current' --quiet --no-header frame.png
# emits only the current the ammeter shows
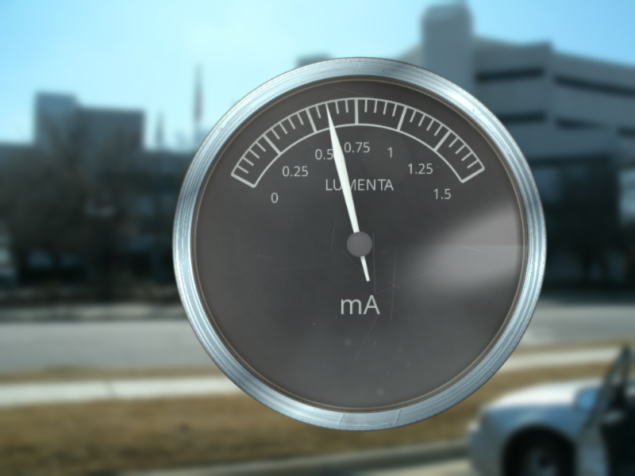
0.6 mA
